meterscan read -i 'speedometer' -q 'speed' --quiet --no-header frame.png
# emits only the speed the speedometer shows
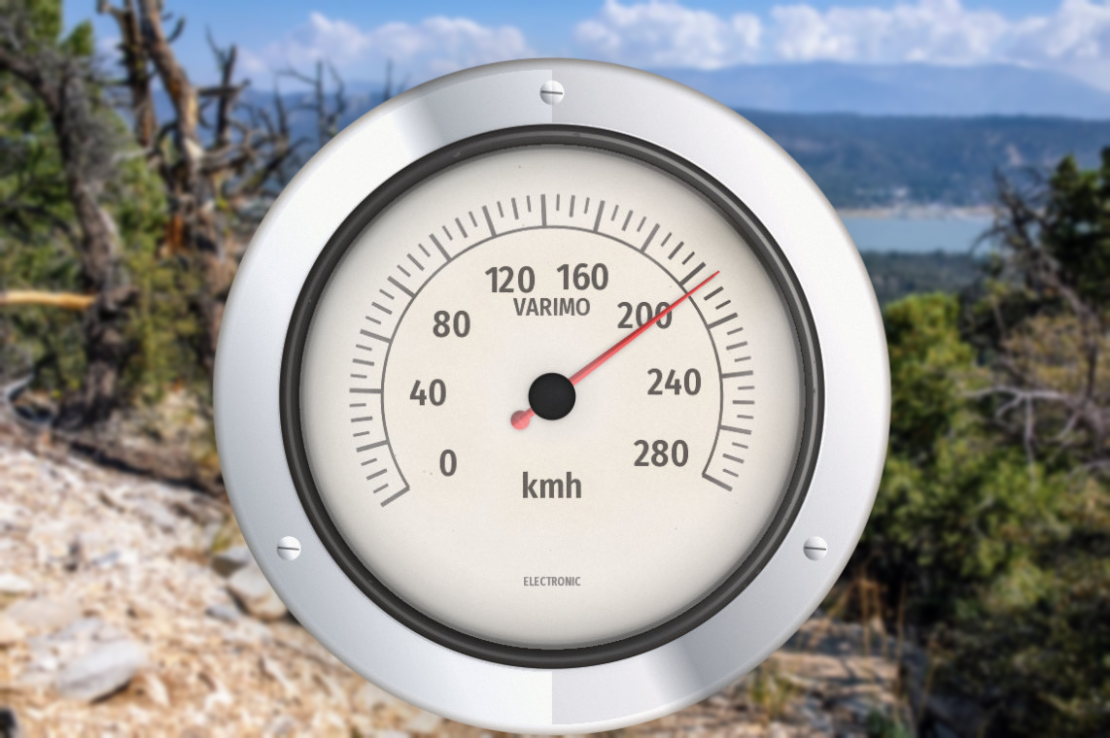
205 km/h
